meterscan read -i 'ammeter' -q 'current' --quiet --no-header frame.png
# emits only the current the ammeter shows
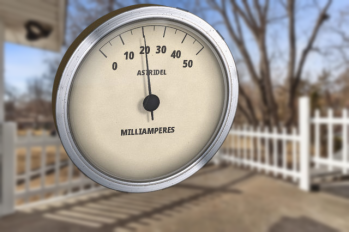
20 mA
